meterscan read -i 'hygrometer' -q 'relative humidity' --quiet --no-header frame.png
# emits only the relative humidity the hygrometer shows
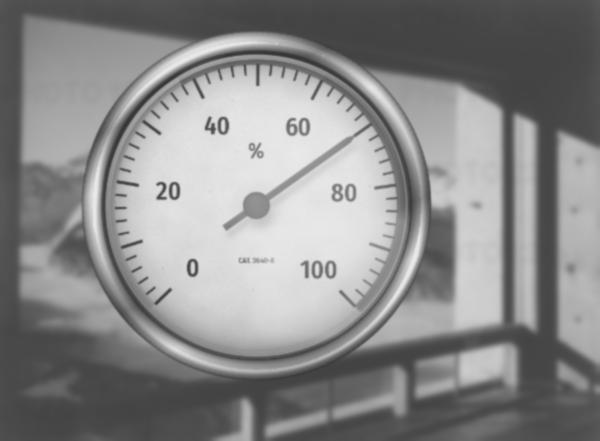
70 %
